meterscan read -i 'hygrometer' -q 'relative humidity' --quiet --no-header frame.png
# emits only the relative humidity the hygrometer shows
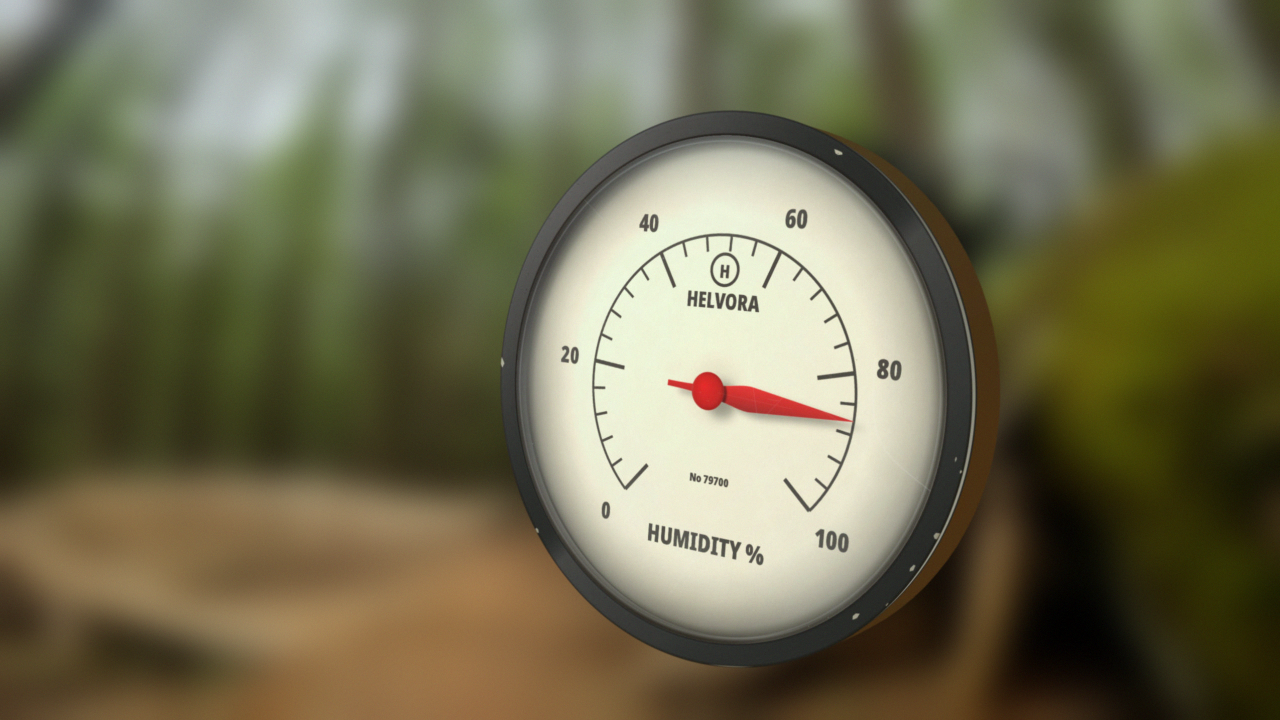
86 %
